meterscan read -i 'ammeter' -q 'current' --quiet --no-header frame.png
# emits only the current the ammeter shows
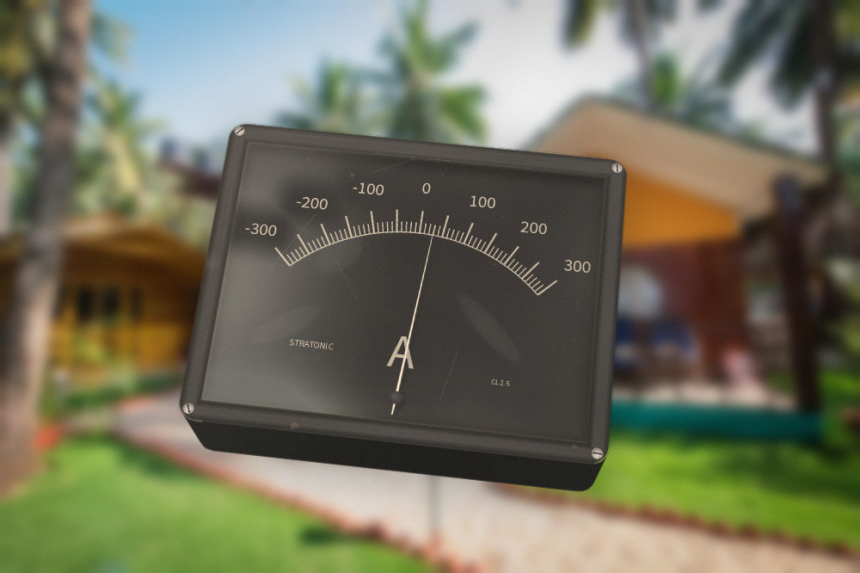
30 A
